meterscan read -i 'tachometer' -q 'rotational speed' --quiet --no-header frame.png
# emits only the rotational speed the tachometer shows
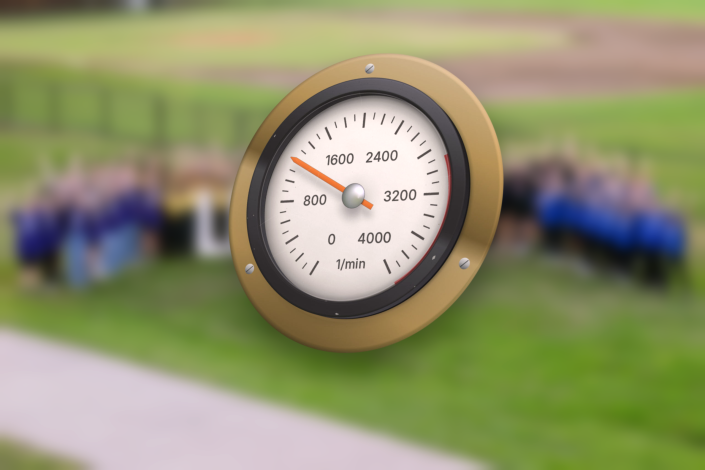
1200 rpm
